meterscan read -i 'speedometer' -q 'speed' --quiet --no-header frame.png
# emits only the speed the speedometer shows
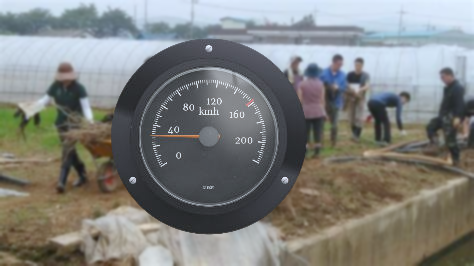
30 km/h
